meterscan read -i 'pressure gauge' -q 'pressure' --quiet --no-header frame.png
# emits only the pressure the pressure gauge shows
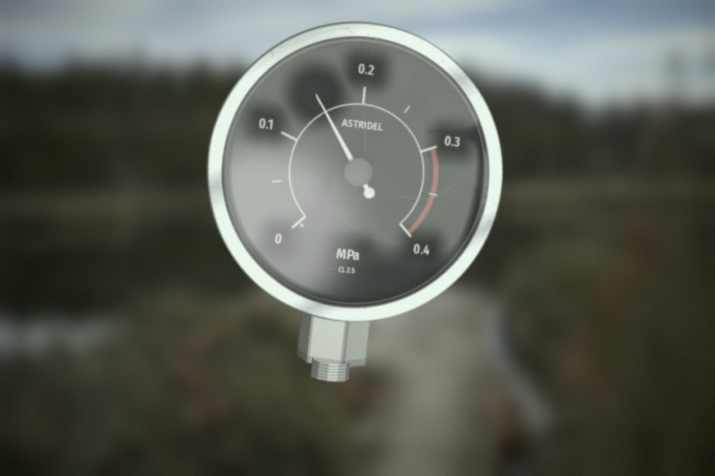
0.15 MPa
